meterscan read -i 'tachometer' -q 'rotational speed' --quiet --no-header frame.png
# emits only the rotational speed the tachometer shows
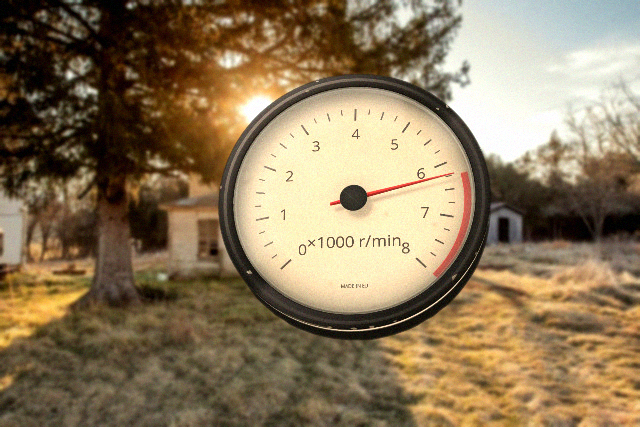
6250 rpm
